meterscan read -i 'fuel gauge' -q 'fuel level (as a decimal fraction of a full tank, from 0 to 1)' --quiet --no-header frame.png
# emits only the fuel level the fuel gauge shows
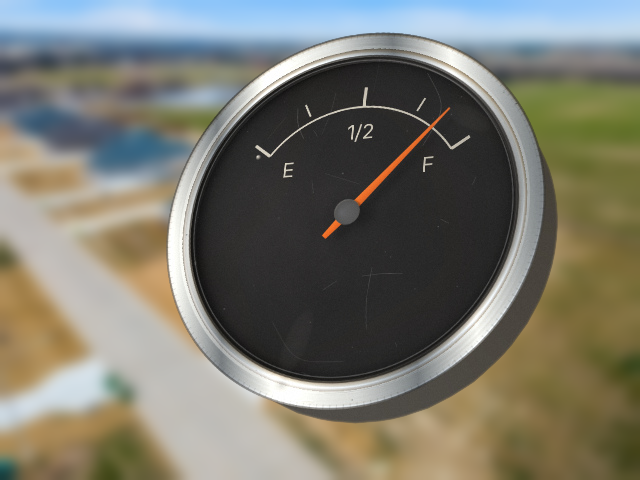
0.875
